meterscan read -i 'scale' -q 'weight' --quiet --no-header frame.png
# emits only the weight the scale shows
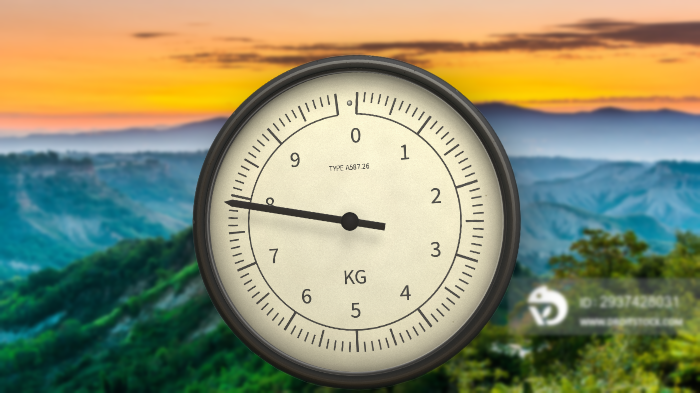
7.9 kg
